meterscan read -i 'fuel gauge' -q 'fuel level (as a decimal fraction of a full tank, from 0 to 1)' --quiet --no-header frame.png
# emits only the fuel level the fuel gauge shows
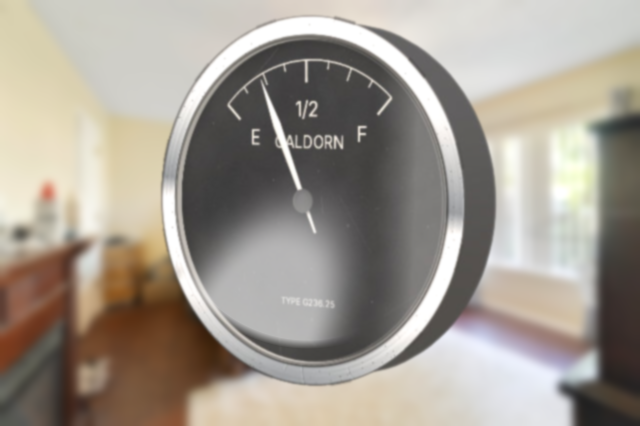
0.25
